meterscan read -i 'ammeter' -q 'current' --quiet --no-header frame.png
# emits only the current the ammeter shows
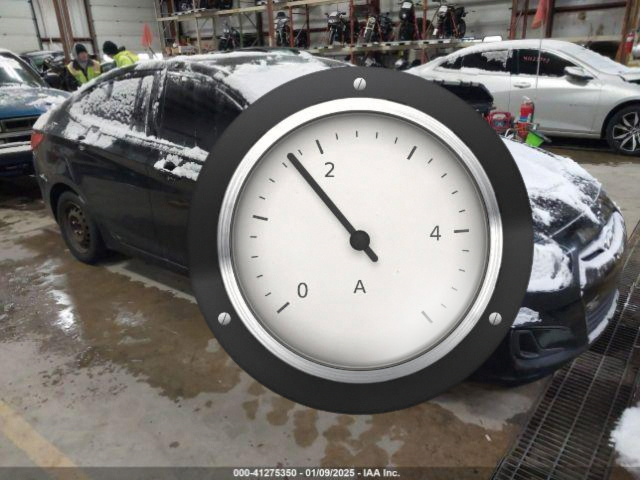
1.7 A
